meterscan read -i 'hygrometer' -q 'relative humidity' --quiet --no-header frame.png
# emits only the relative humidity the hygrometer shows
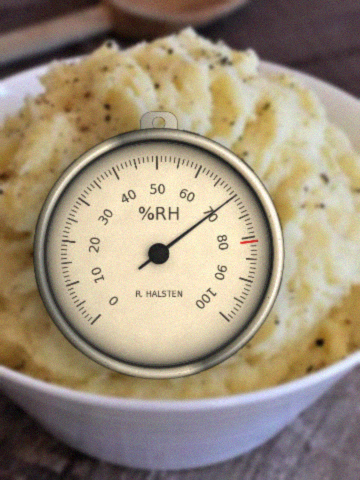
70 %
